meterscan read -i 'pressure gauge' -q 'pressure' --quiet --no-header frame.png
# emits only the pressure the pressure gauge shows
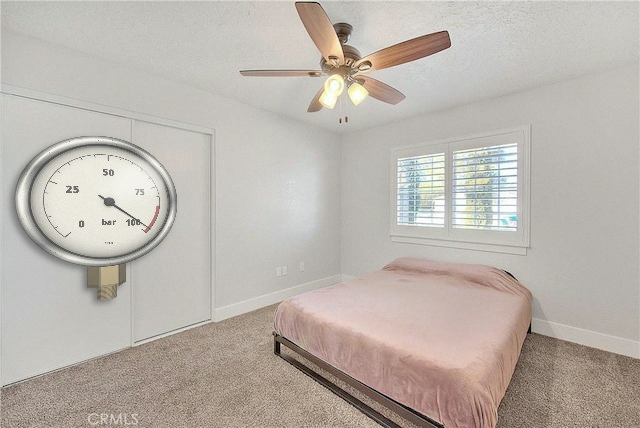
97.5 bar
